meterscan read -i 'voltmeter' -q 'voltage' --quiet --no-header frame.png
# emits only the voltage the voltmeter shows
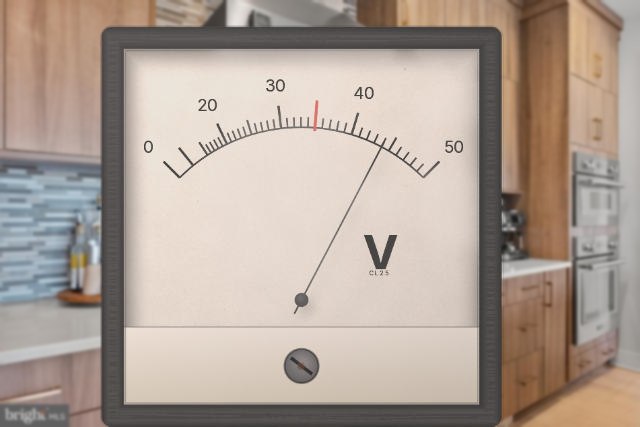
44 V
